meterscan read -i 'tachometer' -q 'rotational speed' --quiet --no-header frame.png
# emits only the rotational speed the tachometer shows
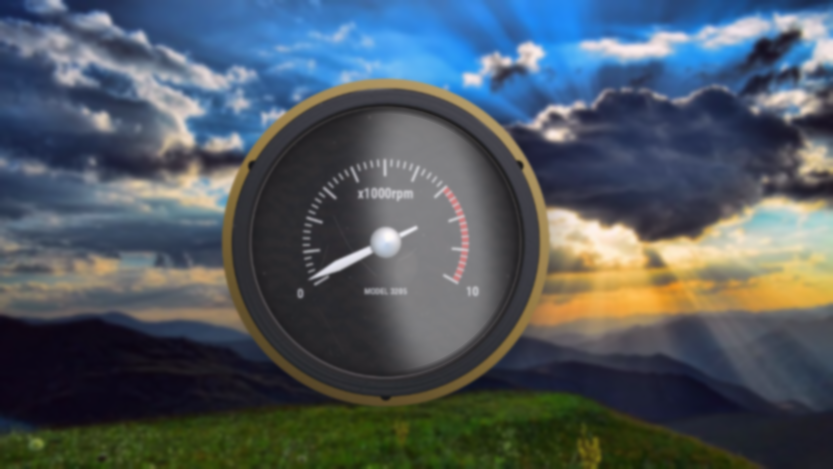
200 rpm
